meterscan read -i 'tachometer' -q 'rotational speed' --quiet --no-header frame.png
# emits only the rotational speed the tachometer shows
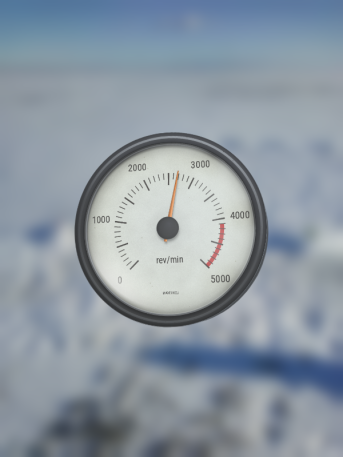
2700 rpm
